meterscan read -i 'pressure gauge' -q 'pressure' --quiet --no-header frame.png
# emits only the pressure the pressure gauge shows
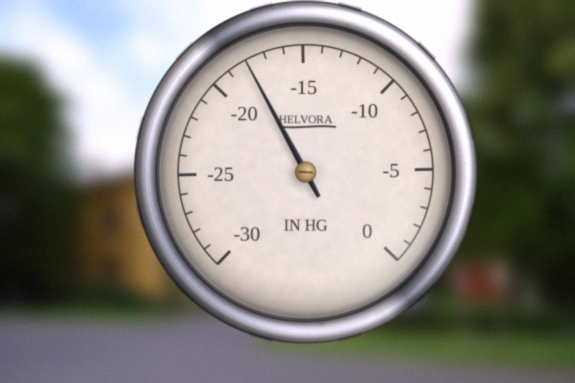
-18 inHg
